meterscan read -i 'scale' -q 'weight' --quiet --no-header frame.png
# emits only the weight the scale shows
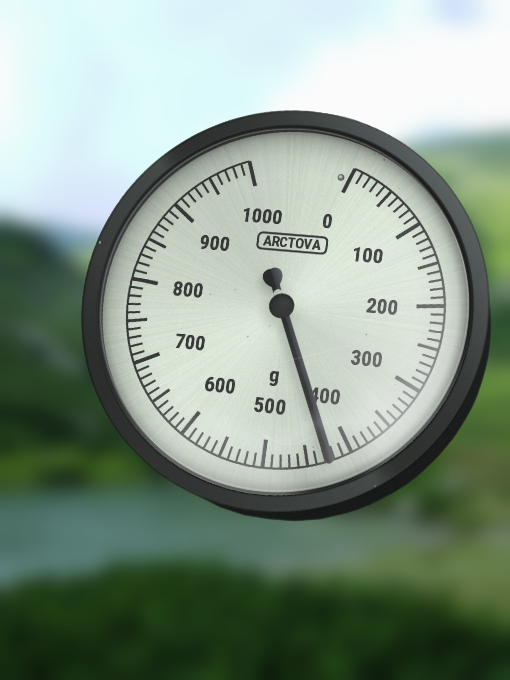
425 g
